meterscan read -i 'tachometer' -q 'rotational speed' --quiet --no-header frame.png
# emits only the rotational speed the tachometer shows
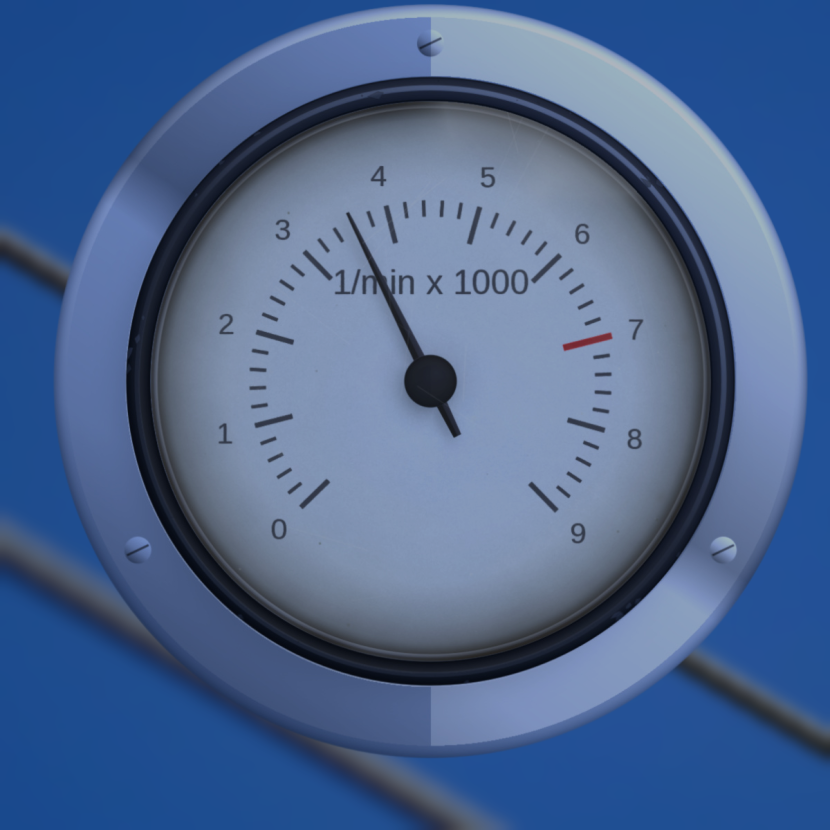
3600 rpm
